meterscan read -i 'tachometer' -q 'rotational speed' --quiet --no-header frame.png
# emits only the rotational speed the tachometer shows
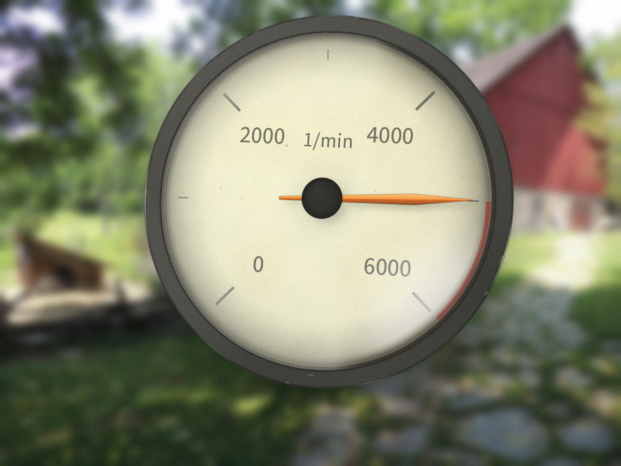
5000 rpm
